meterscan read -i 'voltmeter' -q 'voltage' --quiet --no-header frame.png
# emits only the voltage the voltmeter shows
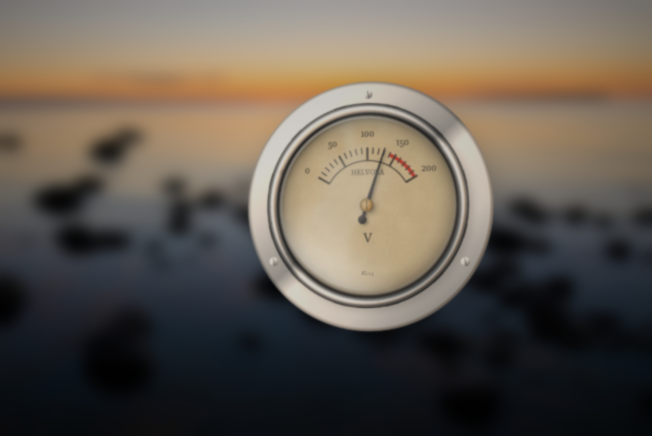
130 V
